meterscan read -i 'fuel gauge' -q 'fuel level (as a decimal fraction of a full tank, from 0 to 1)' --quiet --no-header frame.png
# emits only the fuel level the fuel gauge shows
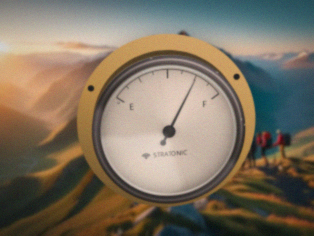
0.75
